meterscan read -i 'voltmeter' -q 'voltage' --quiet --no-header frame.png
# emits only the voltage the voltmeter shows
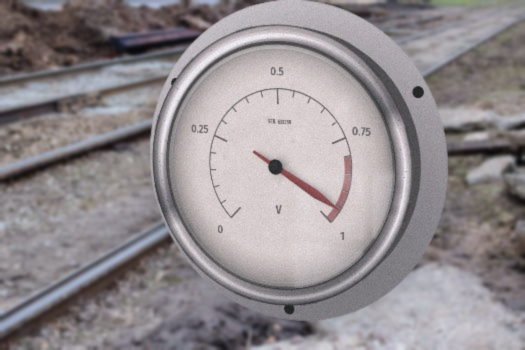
0.95 V
